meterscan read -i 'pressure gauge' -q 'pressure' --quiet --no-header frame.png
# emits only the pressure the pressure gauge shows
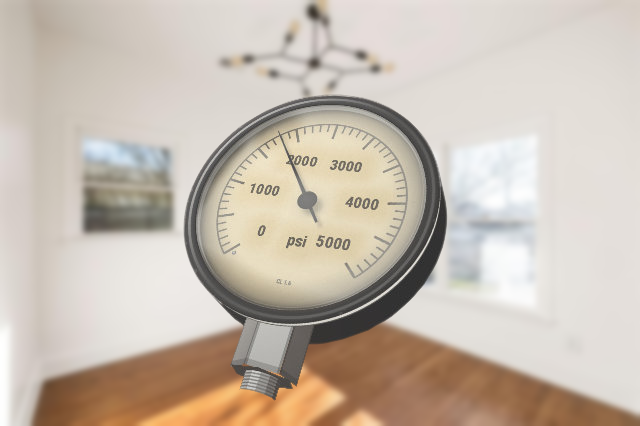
1800 psi
